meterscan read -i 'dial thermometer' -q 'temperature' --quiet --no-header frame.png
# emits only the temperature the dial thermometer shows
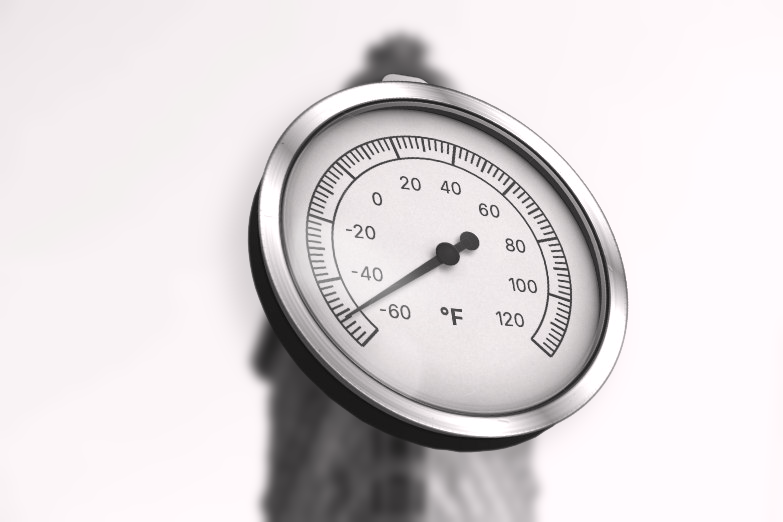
-52 °F
